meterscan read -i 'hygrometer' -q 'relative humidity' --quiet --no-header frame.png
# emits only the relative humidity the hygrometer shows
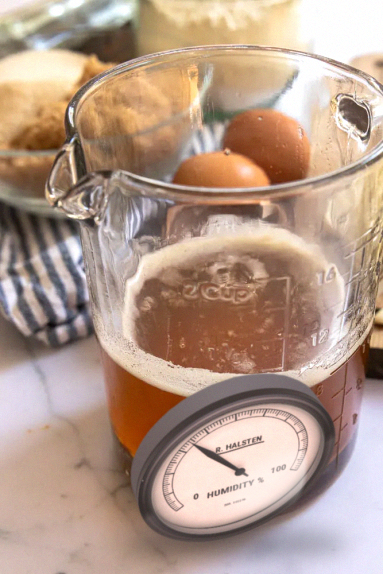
35 %
